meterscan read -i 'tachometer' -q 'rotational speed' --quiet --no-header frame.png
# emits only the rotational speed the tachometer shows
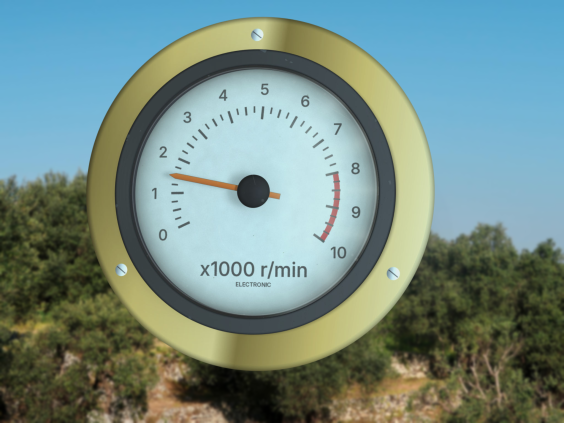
1500 rpm
